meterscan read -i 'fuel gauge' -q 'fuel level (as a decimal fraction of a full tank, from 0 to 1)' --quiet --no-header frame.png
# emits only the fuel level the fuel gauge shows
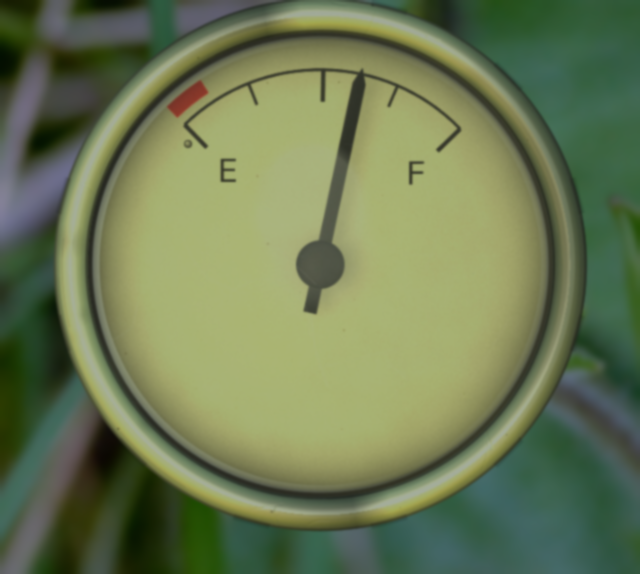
0.625
